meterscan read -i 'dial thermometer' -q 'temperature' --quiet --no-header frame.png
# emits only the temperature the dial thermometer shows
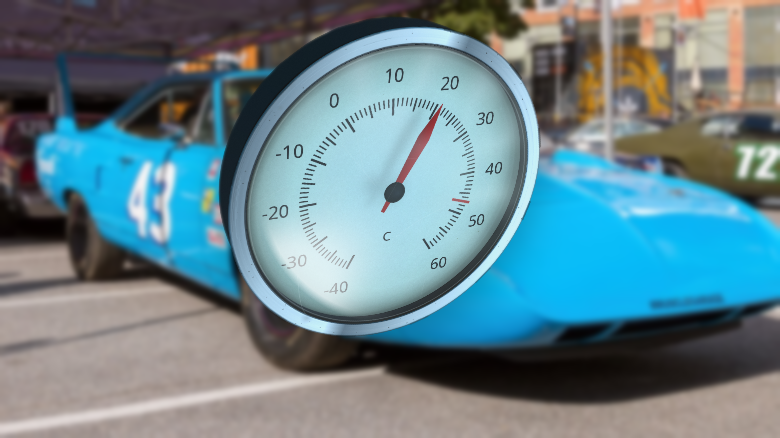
20 °C
